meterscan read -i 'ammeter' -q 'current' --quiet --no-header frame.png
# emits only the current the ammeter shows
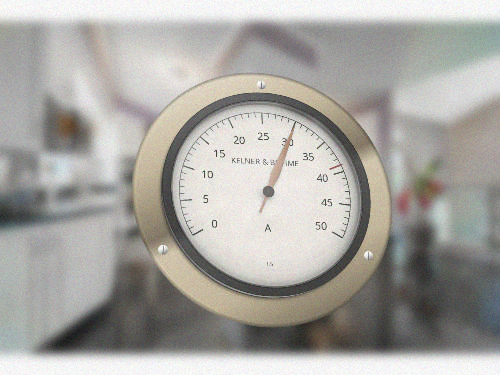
30 A
